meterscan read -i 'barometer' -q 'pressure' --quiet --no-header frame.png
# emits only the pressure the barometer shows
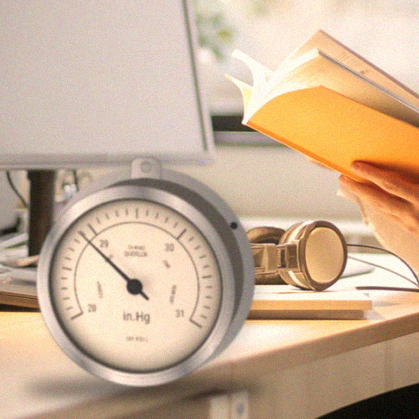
28.9 inHg
